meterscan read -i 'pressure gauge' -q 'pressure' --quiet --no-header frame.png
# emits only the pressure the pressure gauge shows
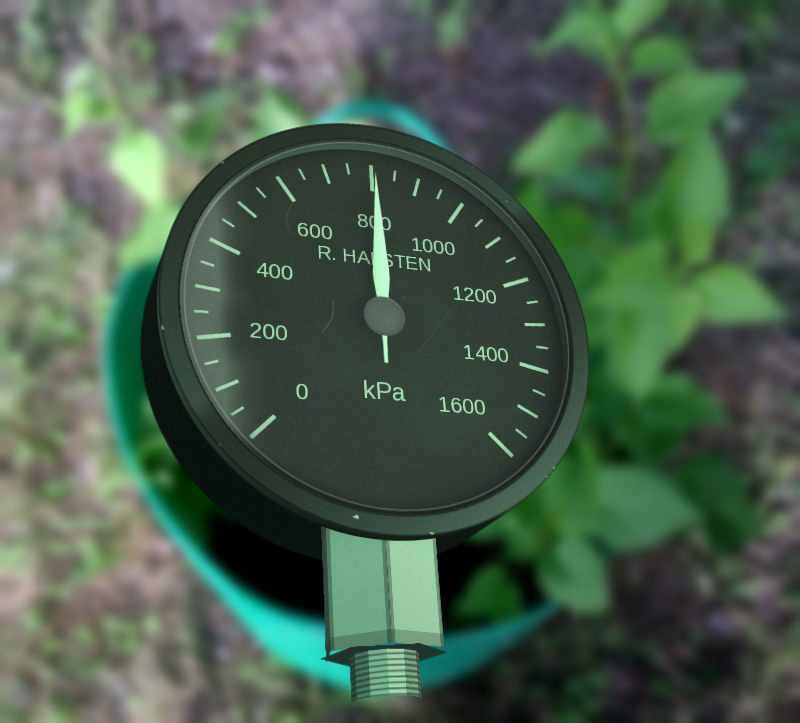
800 kPa
